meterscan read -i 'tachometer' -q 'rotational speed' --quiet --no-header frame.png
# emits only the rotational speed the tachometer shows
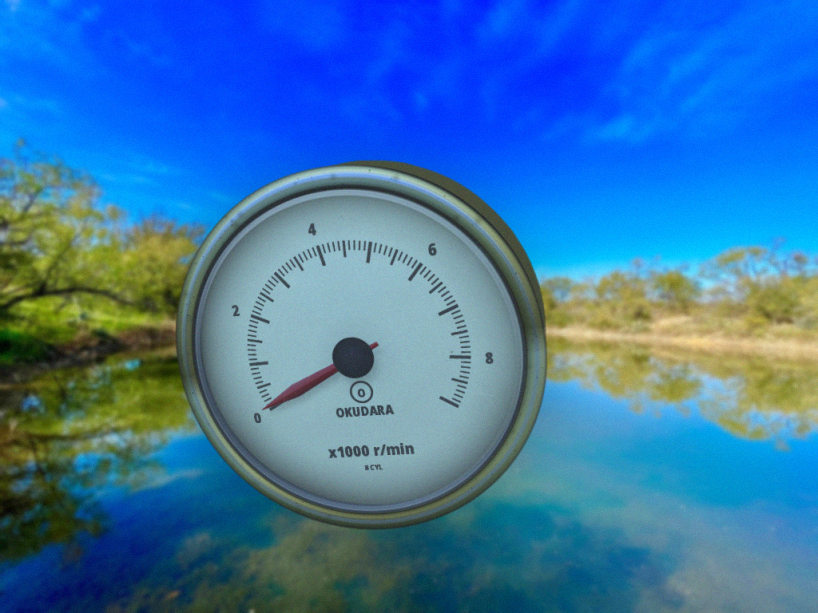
100 rpm
